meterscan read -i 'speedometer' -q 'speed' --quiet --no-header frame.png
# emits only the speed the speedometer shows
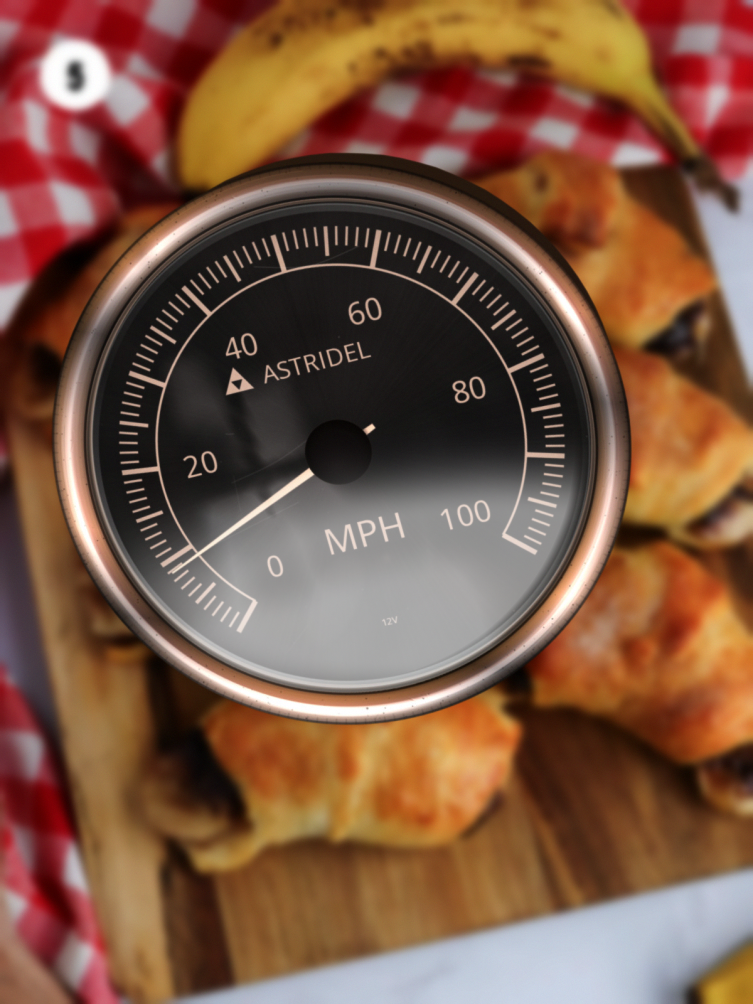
9 mph
